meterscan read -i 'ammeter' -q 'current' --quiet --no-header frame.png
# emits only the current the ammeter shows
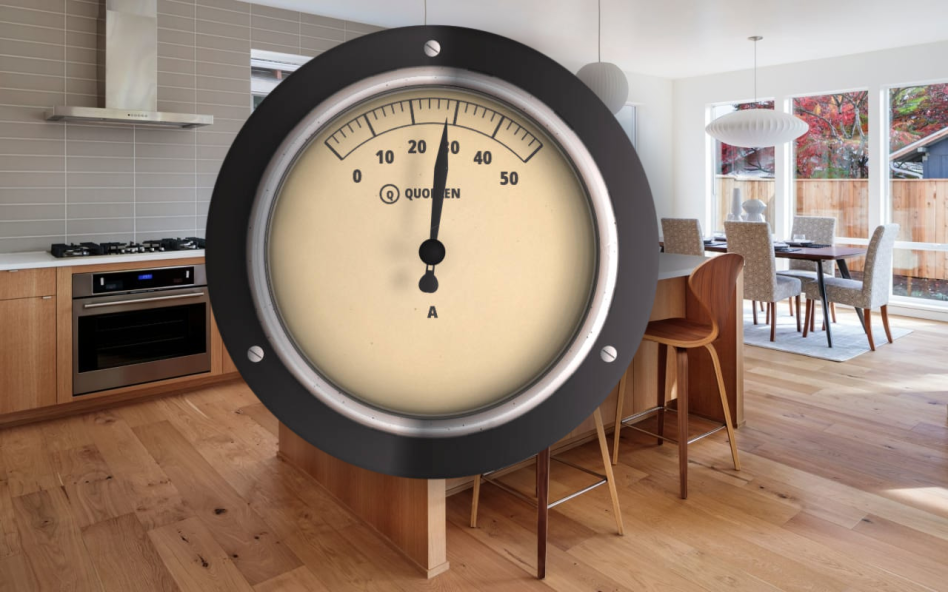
28 A
